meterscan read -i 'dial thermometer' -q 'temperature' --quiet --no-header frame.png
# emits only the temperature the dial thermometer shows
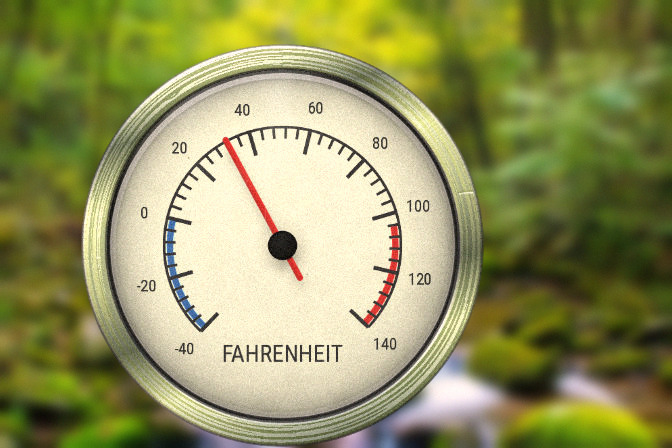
32 °F
